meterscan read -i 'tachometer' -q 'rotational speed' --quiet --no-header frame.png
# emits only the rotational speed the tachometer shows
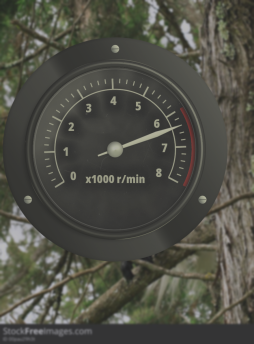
6400 rpm
